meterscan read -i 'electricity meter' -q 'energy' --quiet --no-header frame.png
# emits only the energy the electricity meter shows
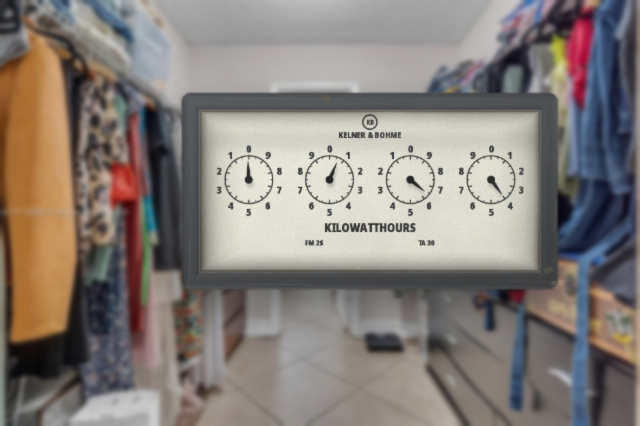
64 kWh
